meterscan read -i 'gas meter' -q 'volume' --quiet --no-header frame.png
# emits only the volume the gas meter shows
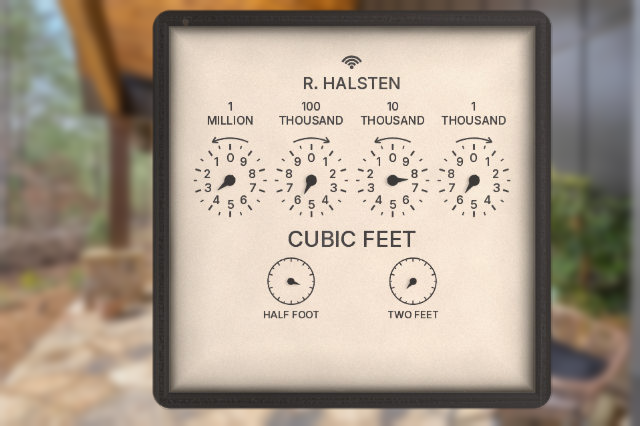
357600 ft³
